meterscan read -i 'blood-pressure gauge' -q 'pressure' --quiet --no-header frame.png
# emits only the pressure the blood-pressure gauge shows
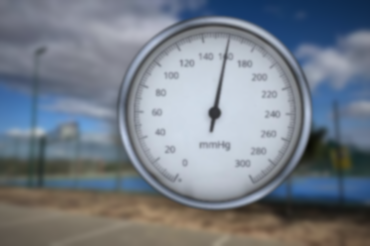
160 mmHg
